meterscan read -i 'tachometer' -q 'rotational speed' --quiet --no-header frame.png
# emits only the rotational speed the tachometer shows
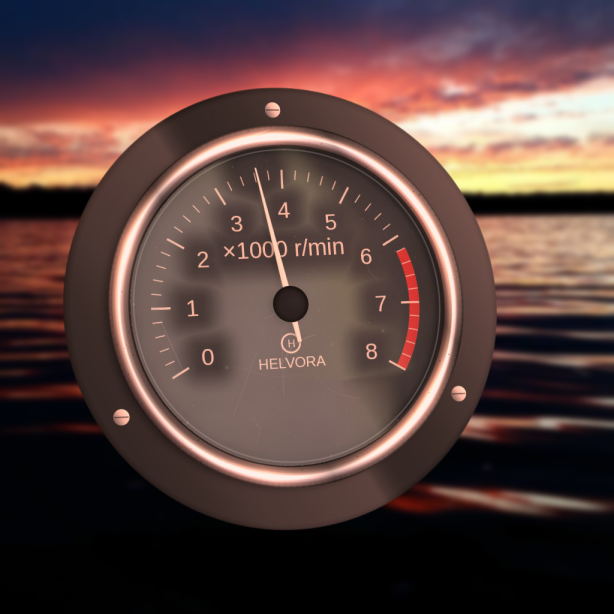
3600 rpm
